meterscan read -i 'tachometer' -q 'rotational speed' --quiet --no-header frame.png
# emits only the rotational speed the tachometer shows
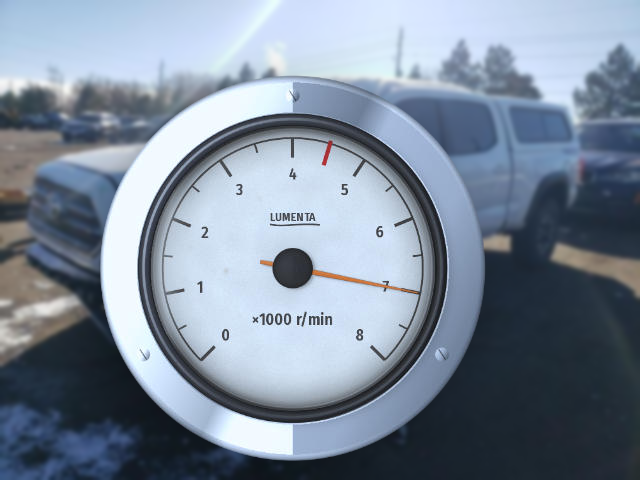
7000 rpm
